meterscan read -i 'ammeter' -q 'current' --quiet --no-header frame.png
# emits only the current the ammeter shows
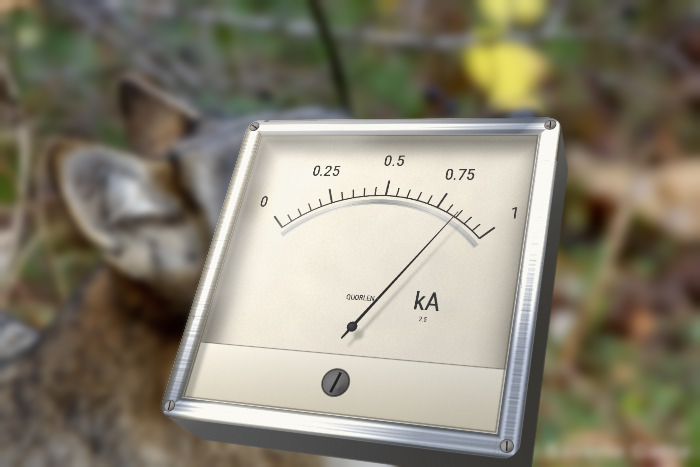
0.85 kA
